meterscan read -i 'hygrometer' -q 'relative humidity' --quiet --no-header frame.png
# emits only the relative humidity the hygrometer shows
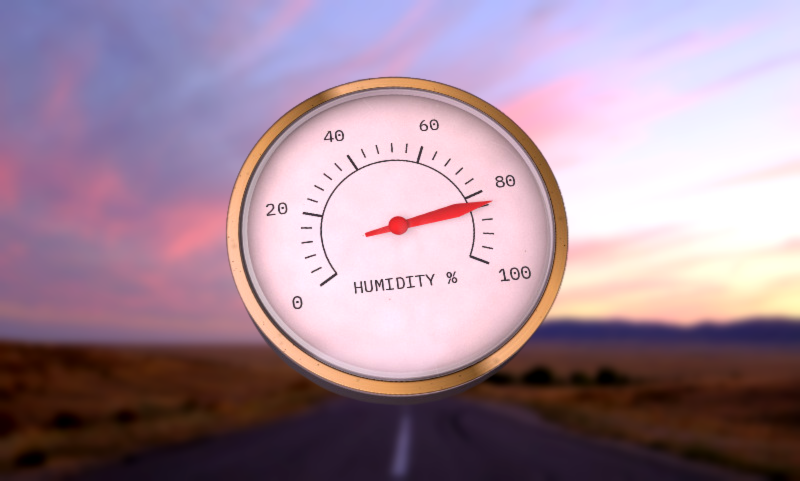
84 %
